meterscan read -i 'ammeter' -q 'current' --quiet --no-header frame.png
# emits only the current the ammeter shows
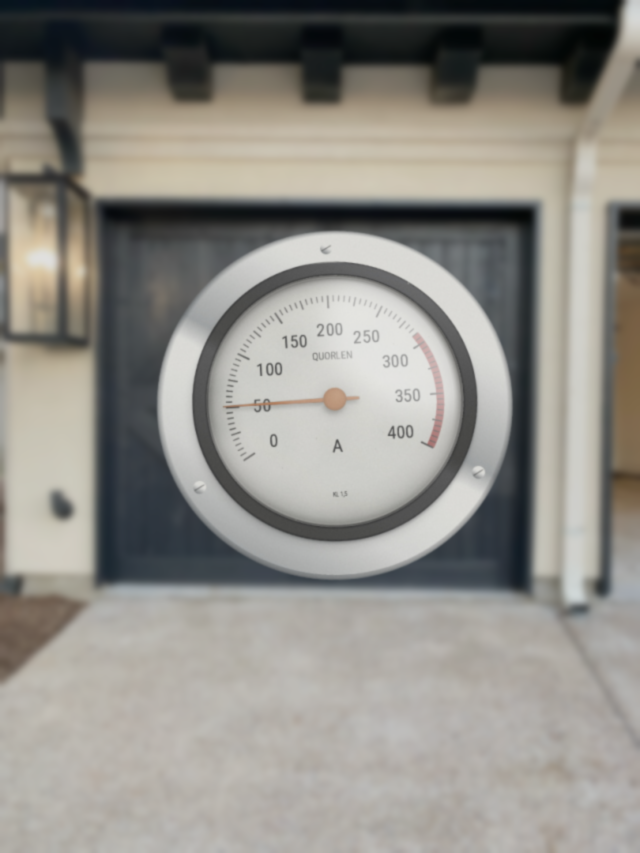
50 A
